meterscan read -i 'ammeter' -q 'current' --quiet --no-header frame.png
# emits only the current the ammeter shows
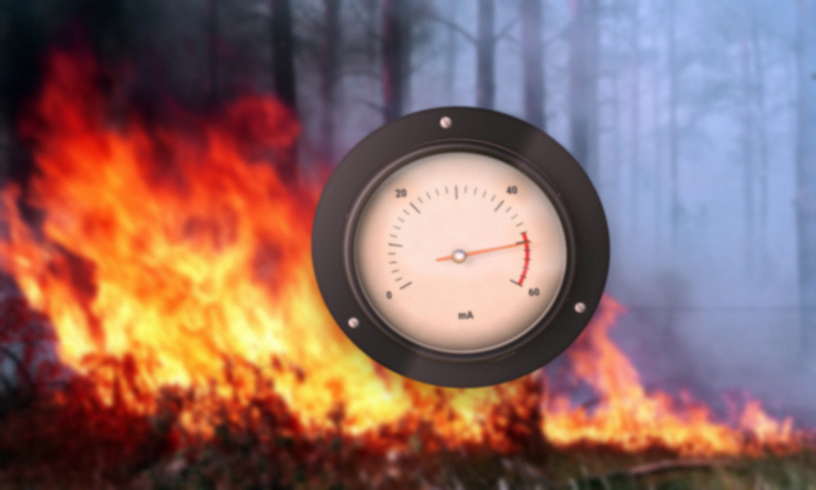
50 mA
